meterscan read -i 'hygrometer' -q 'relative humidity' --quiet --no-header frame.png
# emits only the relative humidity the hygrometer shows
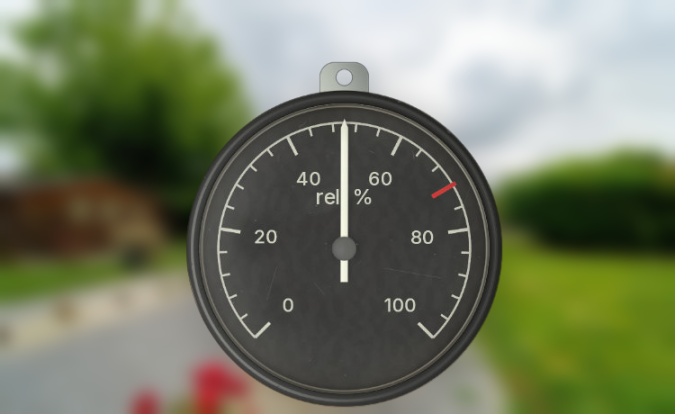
50 %
